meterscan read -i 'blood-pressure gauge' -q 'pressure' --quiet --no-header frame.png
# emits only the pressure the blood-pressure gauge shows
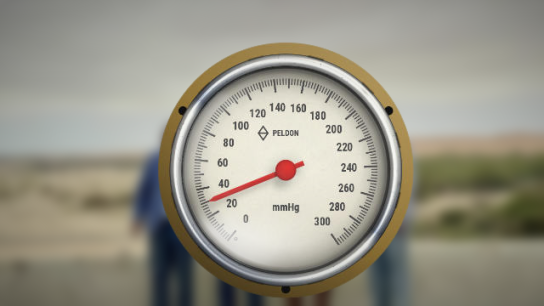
30 mmHg
